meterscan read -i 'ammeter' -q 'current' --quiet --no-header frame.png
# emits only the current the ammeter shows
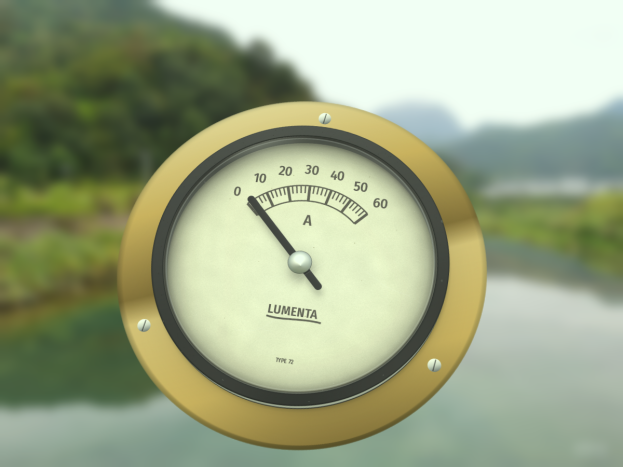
2 A
